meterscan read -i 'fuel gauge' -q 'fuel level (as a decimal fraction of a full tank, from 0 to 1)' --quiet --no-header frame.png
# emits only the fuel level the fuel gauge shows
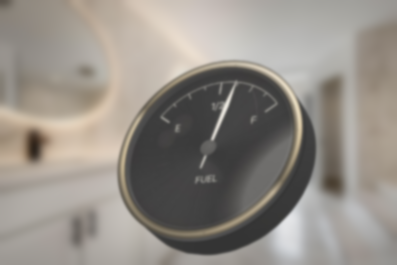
0.625
